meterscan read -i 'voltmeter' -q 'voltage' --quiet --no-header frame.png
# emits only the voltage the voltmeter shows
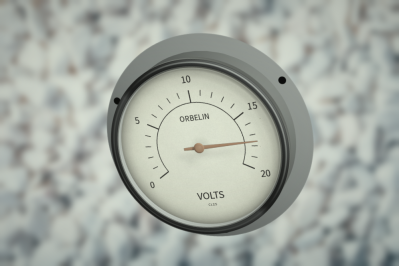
17.5 V
